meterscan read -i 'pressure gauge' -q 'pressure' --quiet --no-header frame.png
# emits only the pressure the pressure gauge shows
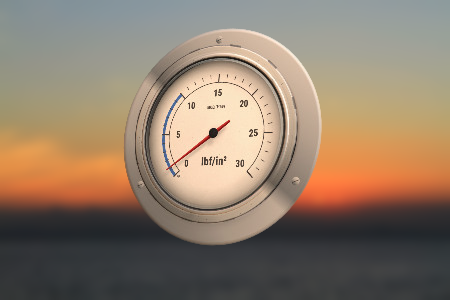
1 psi
